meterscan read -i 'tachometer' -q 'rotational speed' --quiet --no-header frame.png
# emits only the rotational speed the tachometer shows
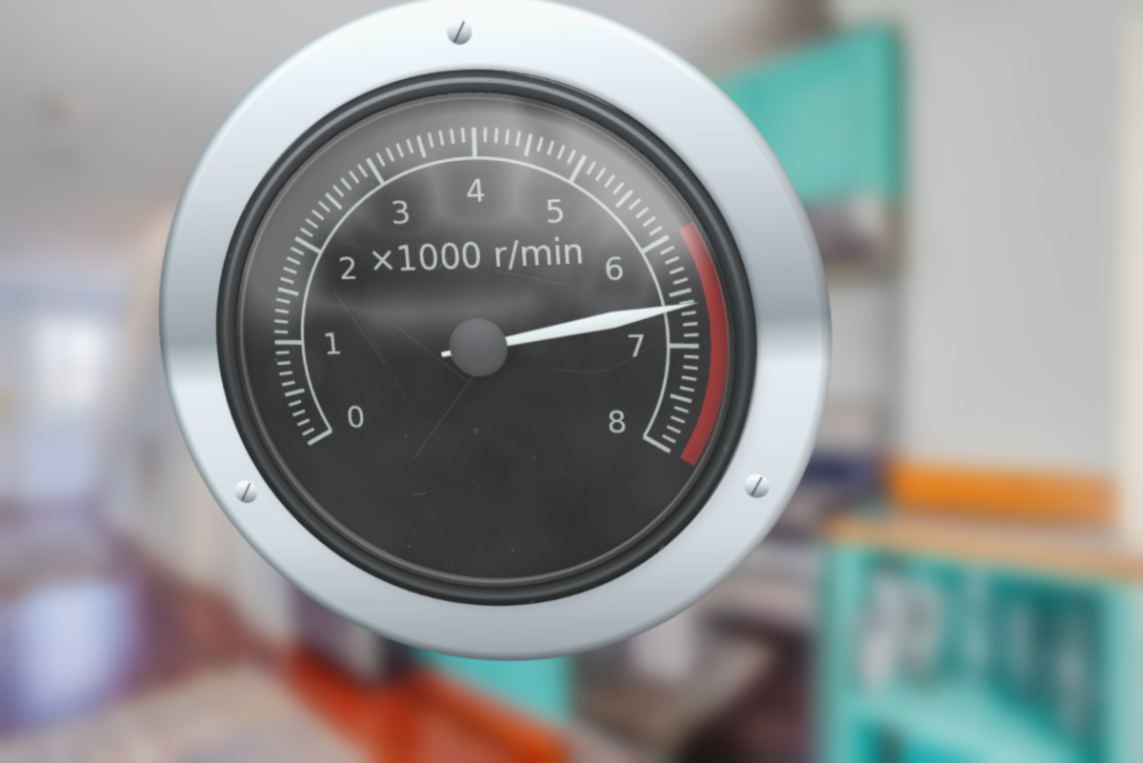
6600 rpm
